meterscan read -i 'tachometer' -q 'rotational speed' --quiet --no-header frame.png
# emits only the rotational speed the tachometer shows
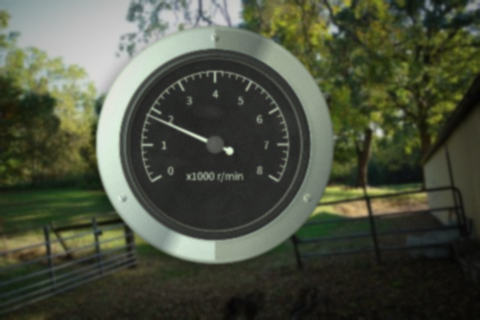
1800 rpm
